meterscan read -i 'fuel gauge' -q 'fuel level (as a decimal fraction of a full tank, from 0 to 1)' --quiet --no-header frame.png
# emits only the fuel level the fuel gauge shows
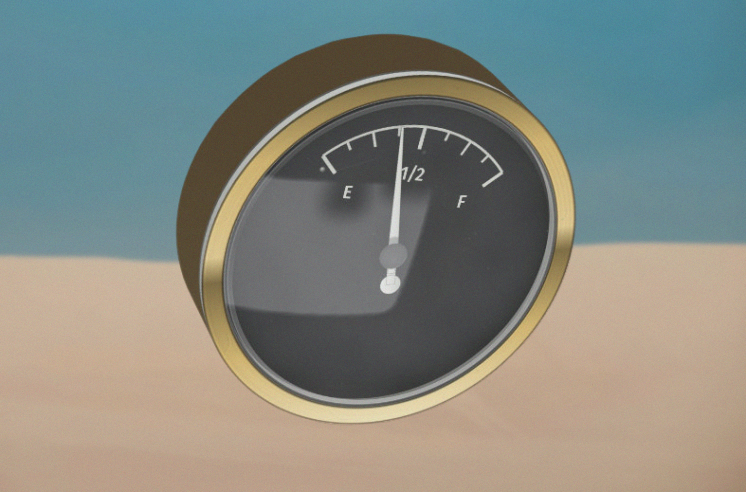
0.375
